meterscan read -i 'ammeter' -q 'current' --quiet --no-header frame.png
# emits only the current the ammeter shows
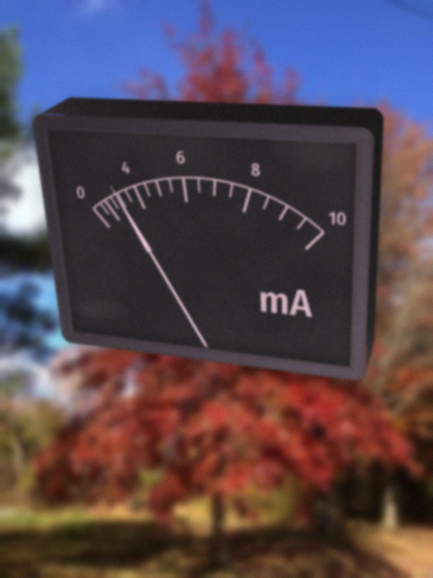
3 mA
